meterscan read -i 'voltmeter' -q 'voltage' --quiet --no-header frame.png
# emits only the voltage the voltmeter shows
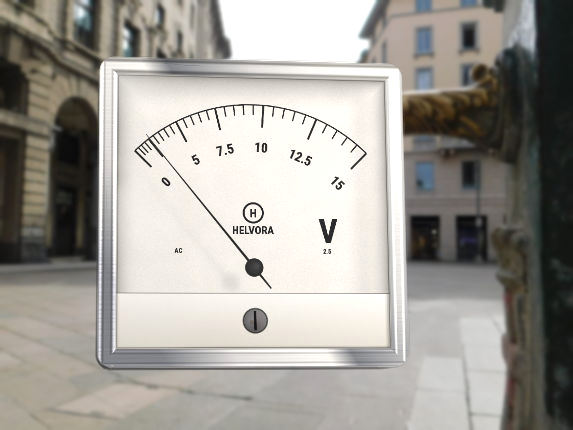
2.5 V
